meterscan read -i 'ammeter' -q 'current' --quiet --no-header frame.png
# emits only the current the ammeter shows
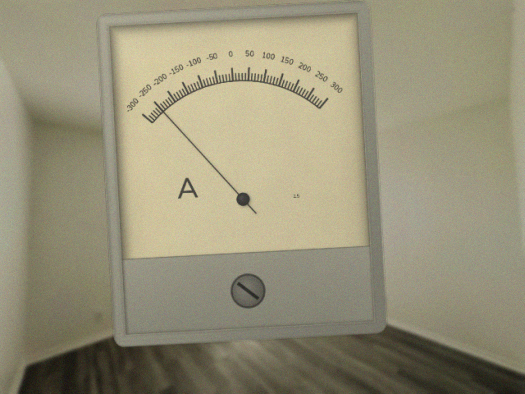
-250 A
